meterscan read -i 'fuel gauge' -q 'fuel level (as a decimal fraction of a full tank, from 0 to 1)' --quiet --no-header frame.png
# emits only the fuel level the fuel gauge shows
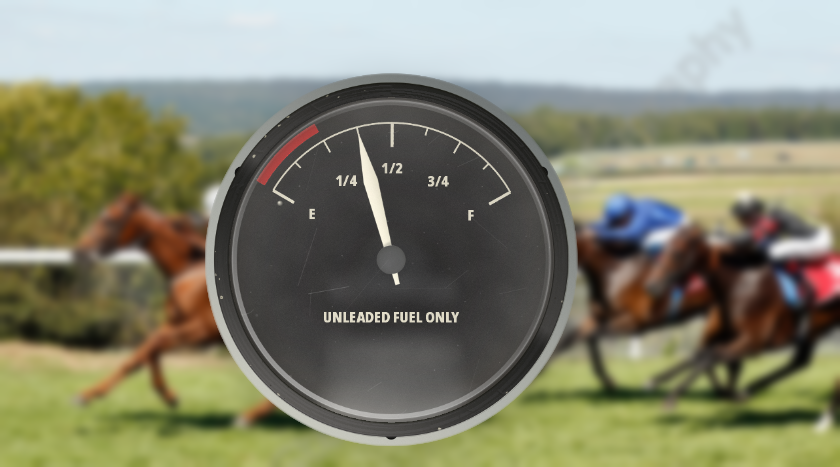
0.375
